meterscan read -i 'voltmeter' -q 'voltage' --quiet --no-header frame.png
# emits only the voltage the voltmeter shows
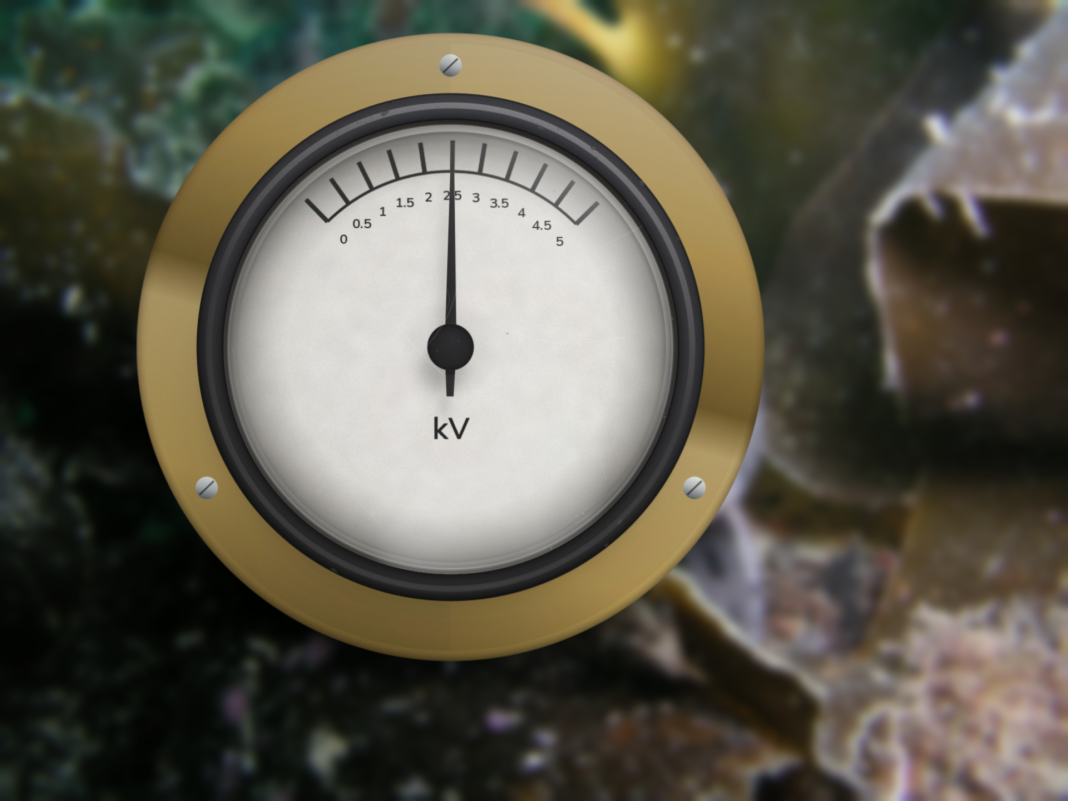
2.5 kV
